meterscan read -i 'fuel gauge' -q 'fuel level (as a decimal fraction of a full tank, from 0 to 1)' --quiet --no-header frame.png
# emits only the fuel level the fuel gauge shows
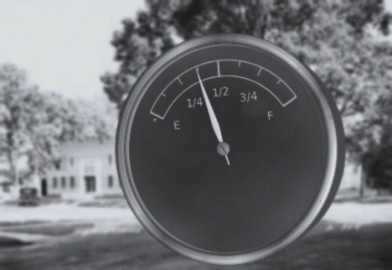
0.375
